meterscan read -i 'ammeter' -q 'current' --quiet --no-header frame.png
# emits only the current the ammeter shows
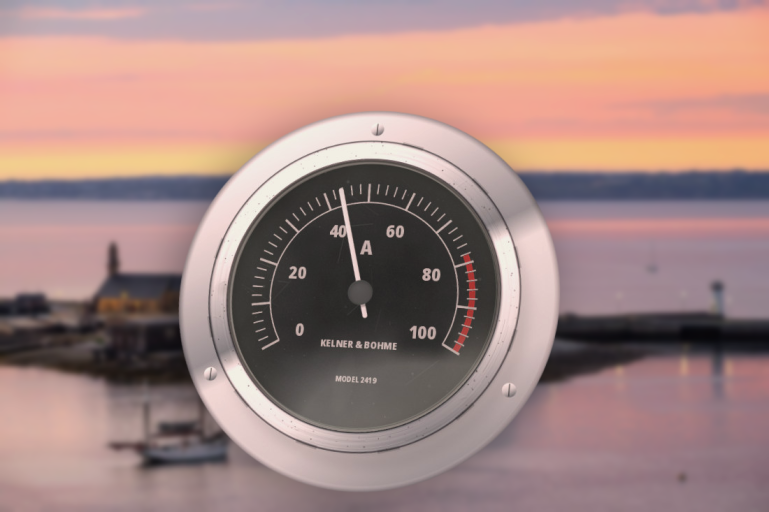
44 A
